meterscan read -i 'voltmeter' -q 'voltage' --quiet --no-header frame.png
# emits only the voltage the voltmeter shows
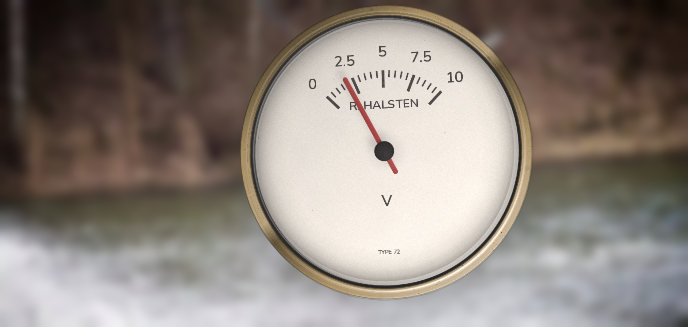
2 V
